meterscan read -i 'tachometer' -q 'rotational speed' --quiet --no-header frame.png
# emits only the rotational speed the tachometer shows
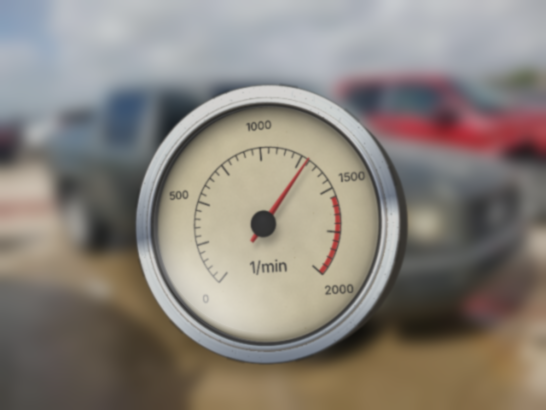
1300 rpm
